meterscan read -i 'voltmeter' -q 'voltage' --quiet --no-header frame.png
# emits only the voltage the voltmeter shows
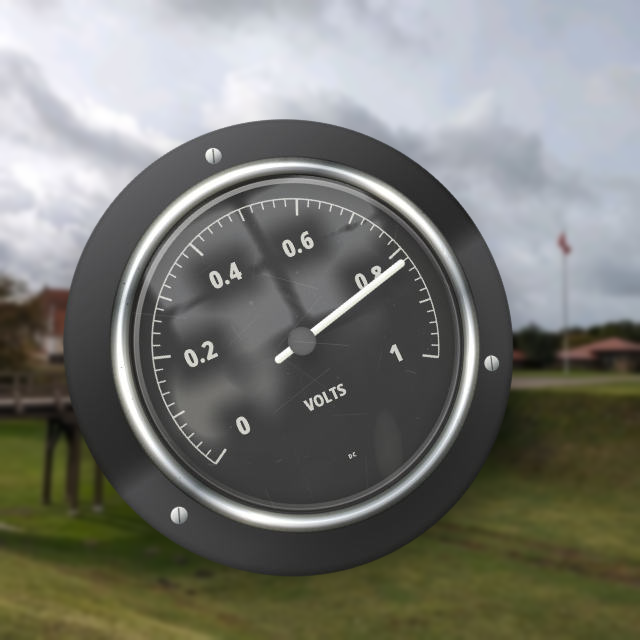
0.82 V
